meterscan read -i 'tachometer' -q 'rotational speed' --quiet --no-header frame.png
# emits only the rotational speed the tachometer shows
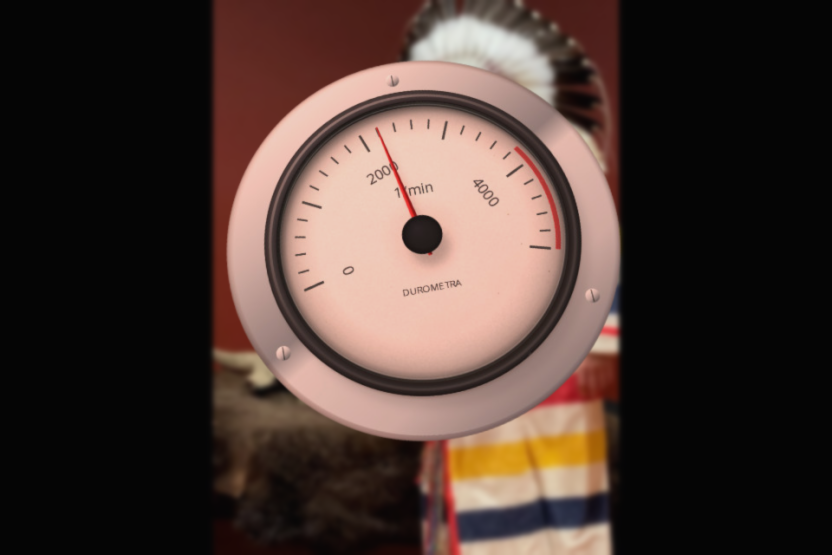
2200 rpm
